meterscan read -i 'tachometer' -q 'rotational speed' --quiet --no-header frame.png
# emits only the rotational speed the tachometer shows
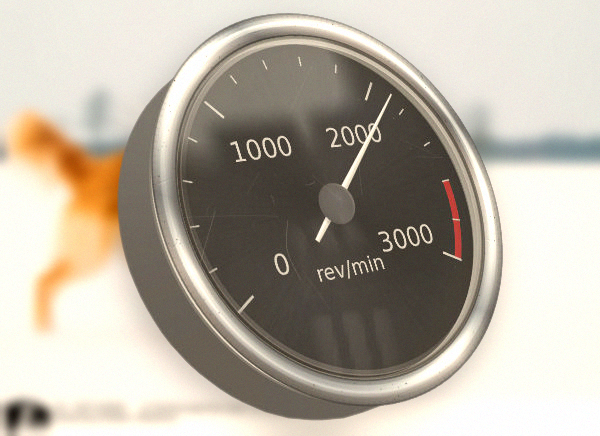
2100 rpm
